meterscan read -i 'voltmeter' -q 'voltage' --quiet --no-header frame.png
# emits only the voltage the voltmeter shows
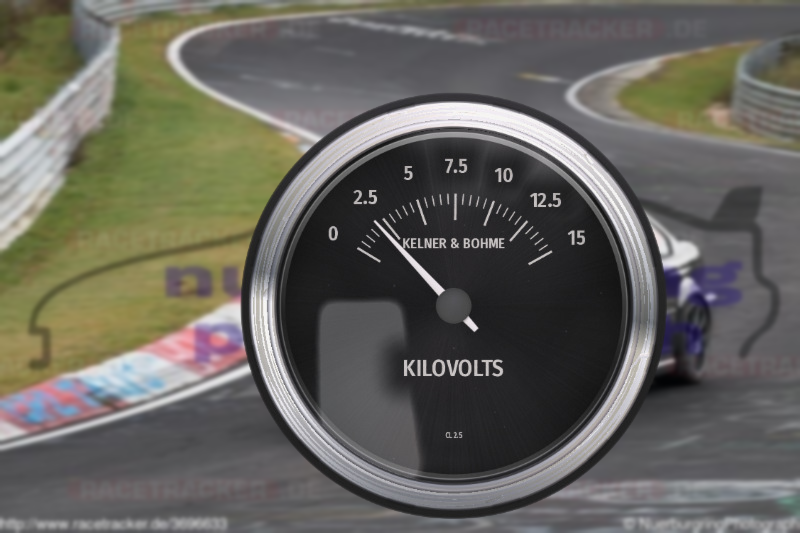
2 kV
